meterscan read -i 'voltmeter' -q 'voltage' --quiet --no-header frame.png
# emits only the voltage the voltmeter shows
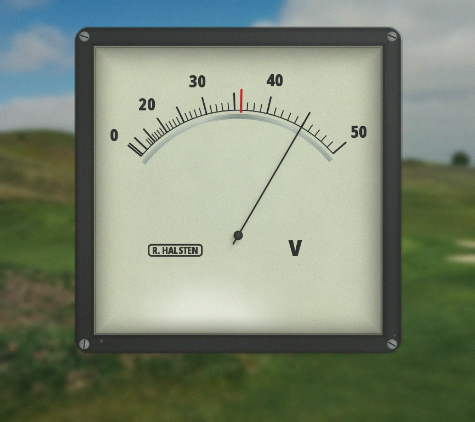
45 V
